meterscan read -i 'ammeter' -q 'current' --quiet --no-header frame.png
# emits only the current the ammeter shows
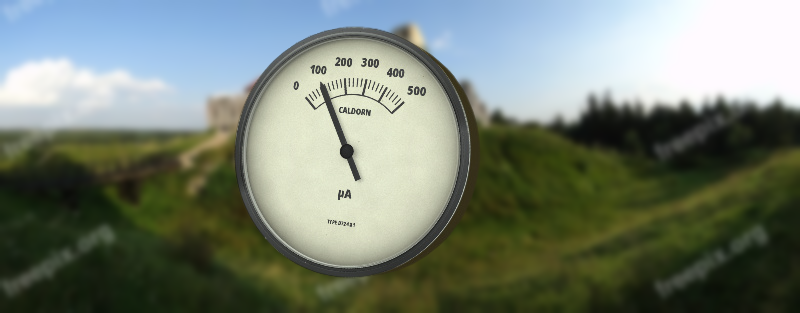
100 µA
